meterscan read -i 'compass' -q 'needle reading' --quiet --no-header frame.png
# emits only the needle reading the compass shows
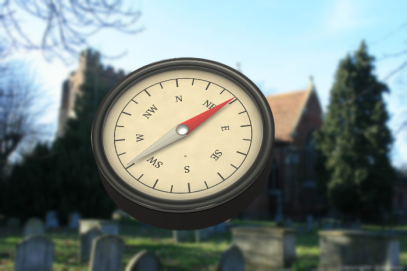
60 °
